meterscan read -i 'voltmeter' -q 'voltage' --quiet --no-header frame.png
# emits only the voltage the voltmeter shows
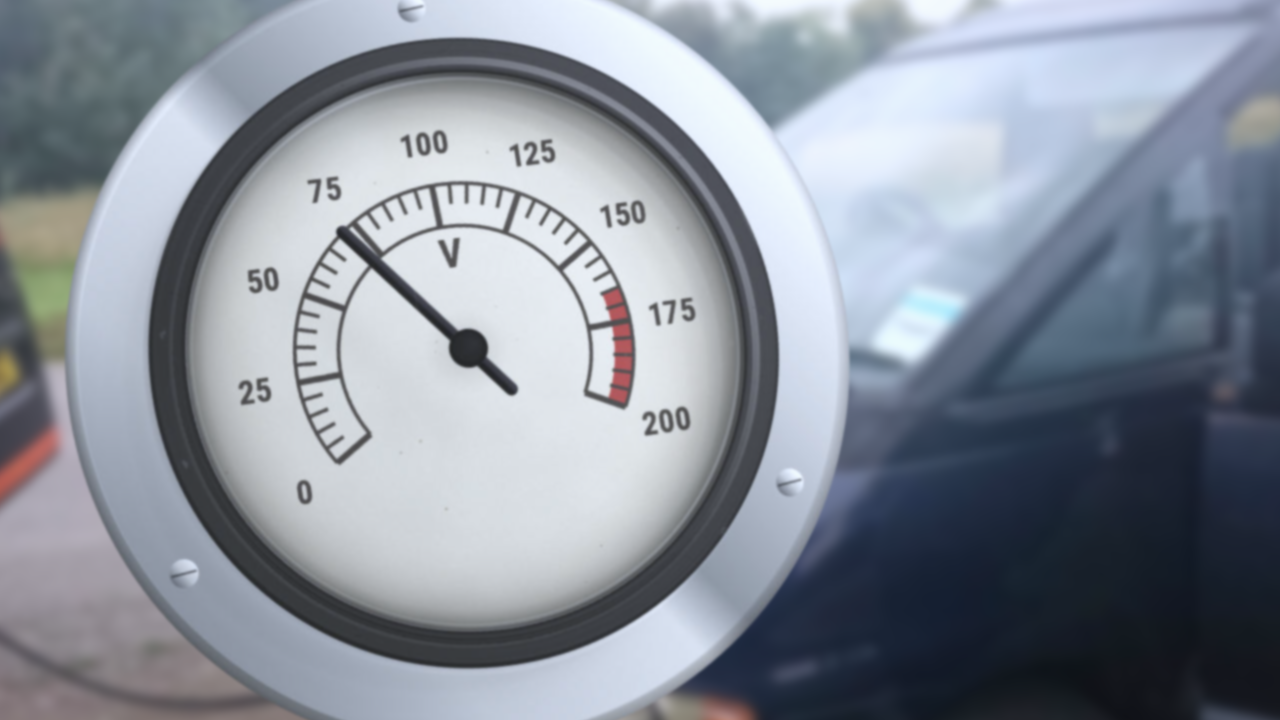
70 V
